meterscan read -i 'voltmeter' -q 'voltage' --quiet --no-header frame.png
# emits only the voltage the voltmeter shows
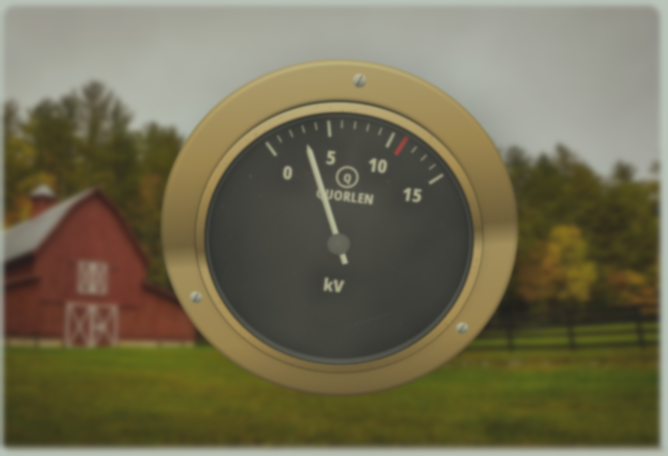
3 kV
